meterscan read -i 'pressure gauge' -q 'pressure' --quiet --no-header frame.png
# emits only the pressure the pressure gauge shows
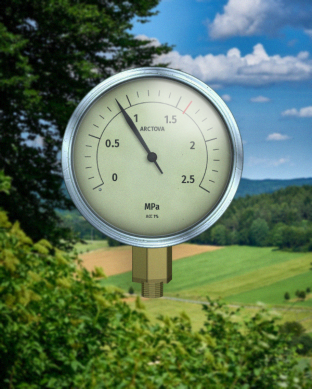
0.9 MPa
